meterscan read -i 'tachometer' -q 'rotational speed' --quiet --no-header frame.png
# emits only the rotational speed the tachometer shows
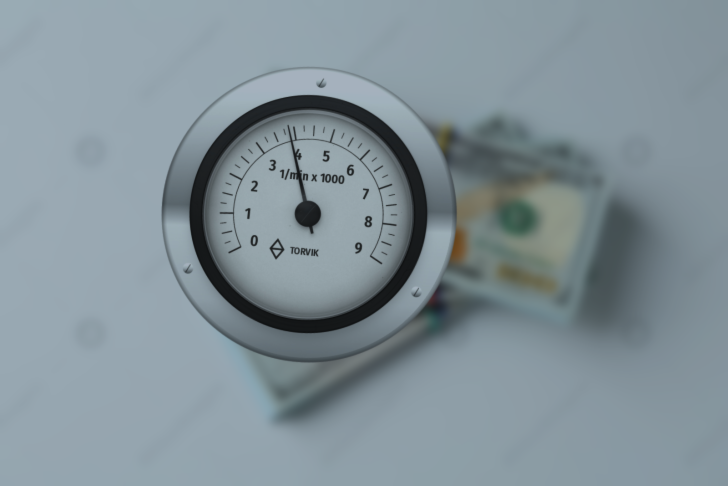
3875 rpm
